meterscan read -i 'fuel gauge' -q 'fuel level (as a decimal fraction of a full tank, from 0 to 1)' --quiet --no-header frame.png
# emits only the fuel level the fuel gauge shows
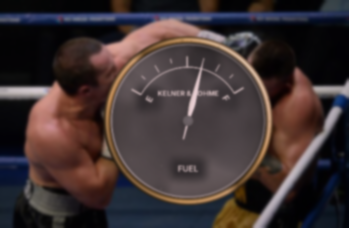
0.625
